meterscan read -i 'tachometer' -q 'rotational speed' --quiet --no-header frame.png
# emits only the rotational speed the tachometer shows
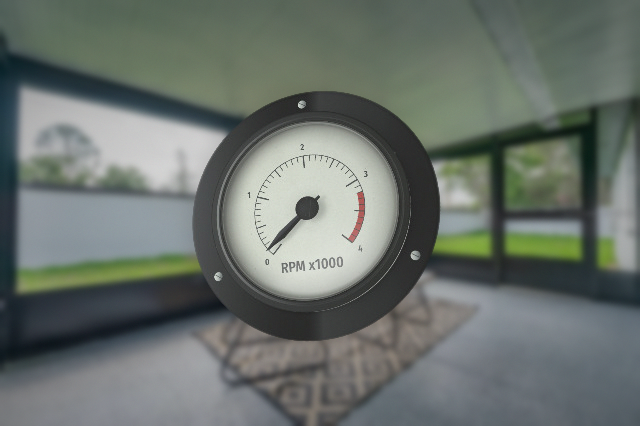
100 rpm
